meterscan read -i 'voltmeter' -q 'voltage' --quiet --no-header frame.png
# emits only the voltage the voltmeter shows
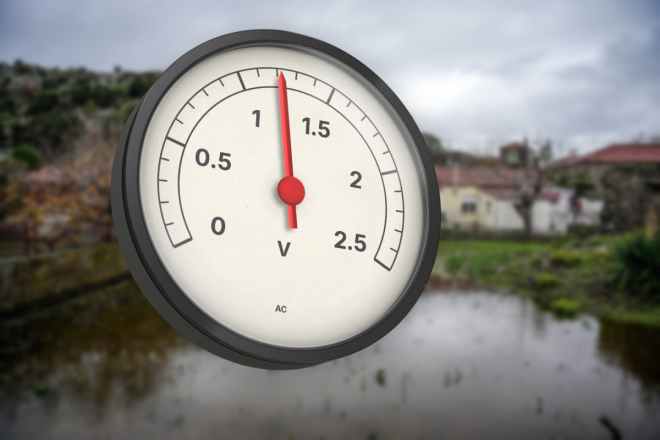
1.2 V
